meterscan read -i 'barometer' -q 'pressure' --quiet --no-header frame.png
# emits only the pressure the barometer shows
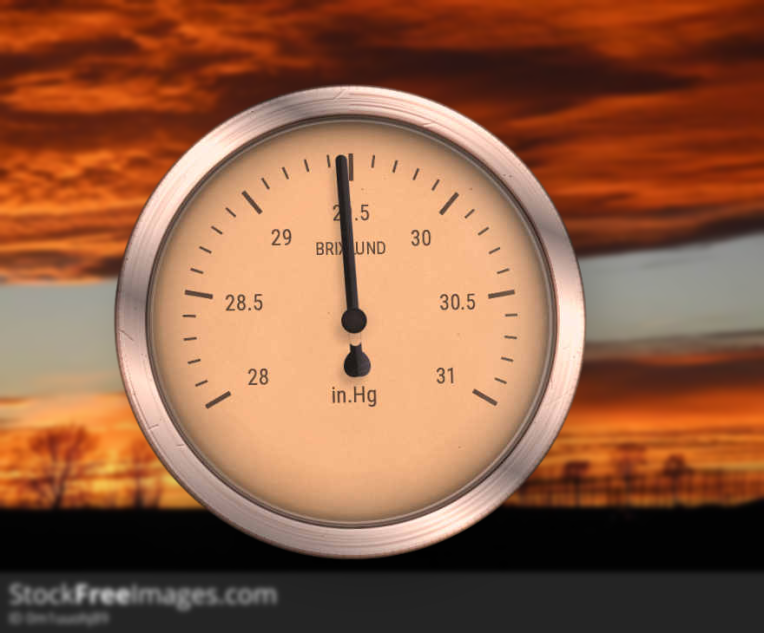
29.45 inHg
